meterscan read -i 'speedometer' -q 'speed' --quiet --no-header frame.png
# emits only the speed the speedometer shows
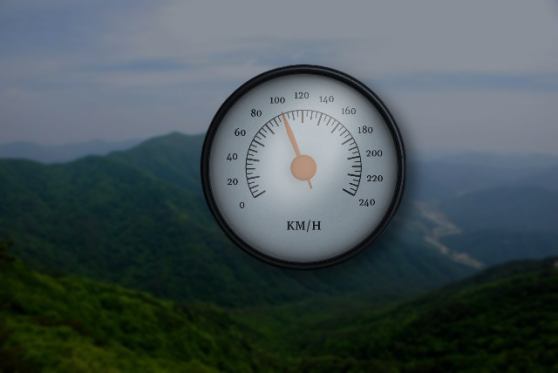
100 km/h
